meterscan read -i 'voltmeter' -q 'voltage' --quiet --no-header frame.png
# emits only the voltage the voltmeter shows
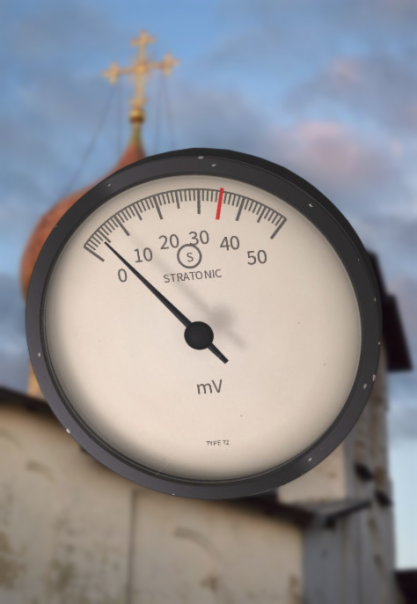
5 mV
